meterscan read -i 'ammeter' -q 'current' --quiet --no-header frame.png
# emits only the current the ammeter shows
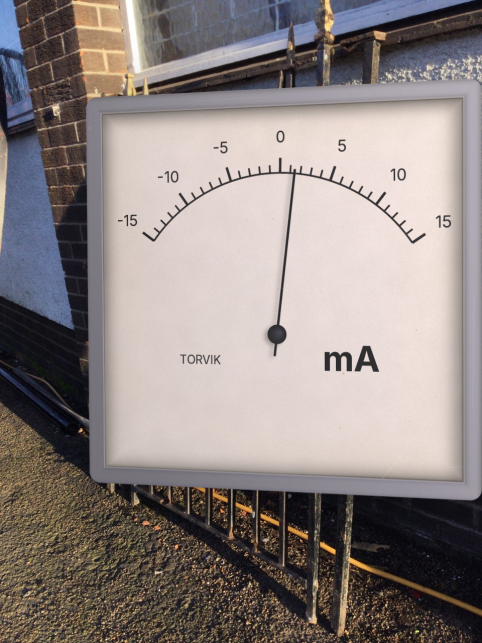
1.5 mA
